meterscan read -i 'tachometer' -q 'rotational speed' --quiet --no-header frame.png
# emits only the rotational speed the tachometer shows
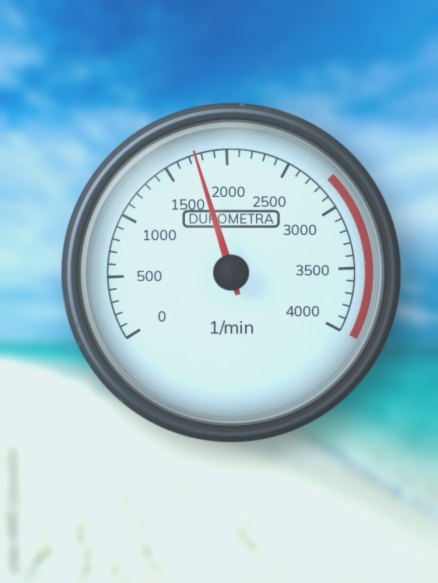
1750 rpm
